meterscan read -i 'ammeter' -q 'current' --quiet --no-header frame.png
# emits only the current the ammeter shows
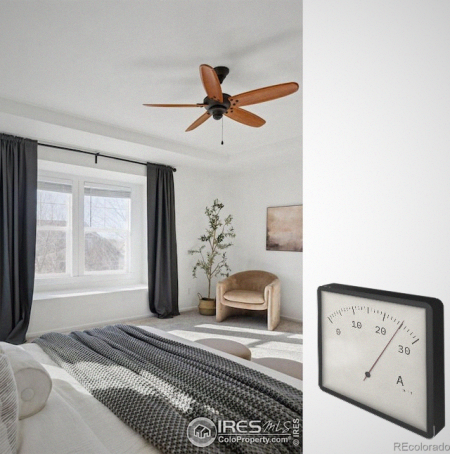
25 A
